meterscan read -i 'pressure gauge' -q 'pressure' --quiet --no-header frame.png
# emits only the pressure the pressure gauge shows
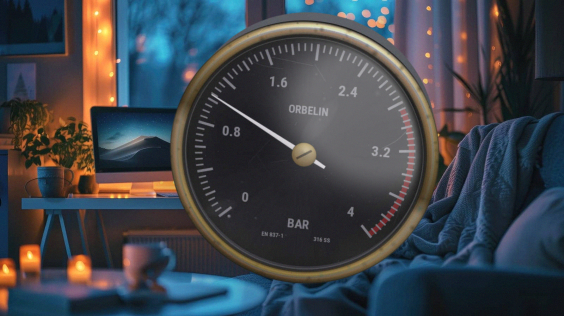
1.05 bar
